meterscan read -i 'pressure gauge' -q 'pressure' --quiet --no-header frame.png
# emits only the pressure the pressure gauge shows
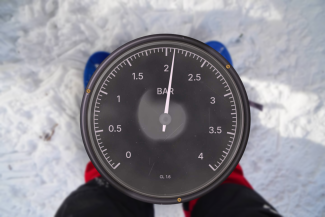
2.1 bar
